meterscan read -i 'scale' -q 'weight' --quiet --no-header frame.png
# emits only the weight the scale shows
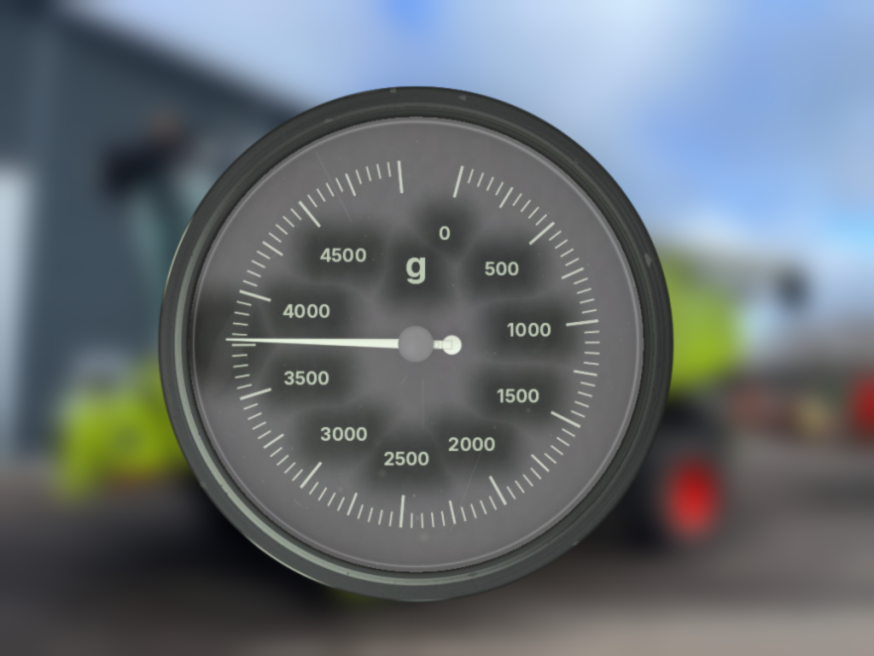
3775 g
